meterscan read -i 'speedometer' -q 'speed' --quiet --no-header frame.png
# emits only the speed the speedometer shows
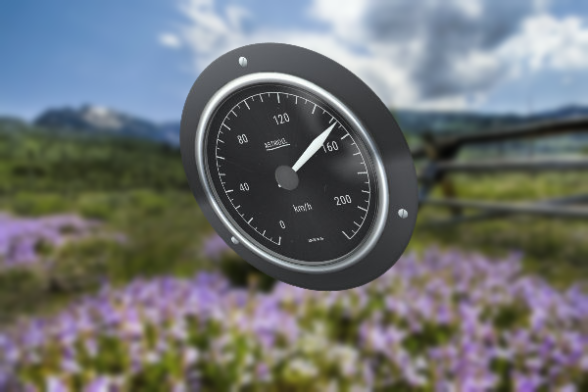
152.5 km/h
